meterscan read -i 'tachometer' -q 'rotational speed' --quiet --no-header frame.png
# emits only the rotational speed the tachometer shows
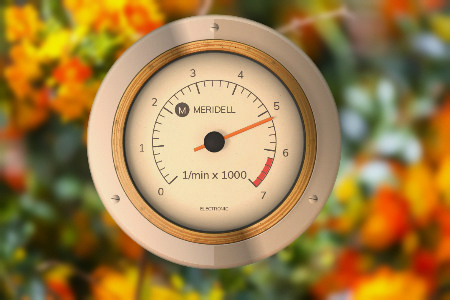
5200 rpm
